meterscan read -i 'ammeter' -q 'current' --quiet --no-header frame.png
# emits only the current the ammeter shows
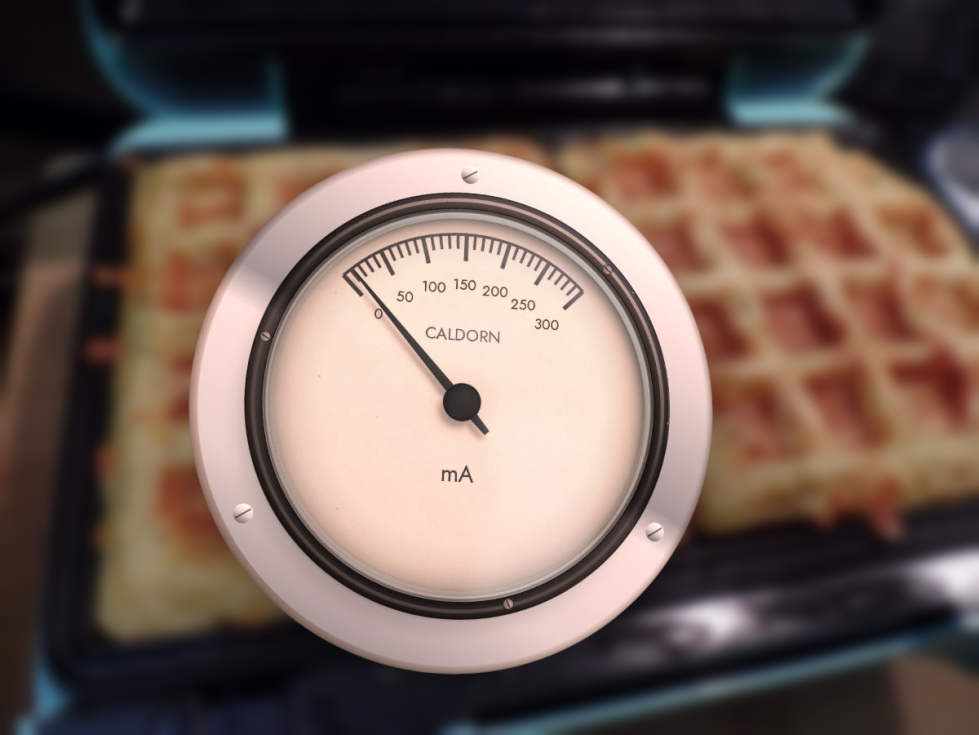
10 mA
